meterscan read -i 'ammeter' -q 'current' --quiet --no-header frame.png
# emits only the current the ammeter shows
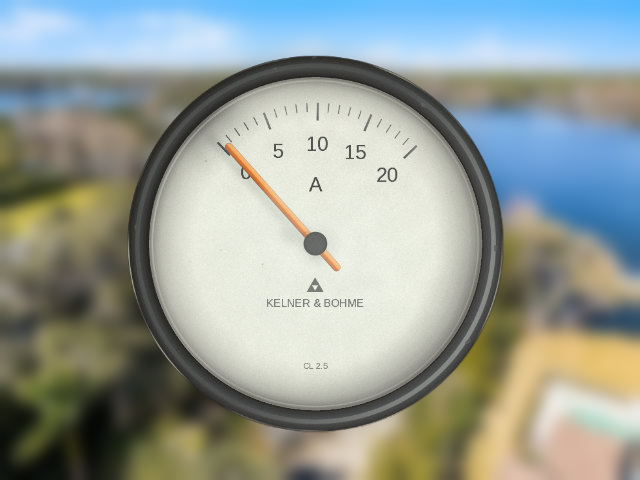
0.5 A
